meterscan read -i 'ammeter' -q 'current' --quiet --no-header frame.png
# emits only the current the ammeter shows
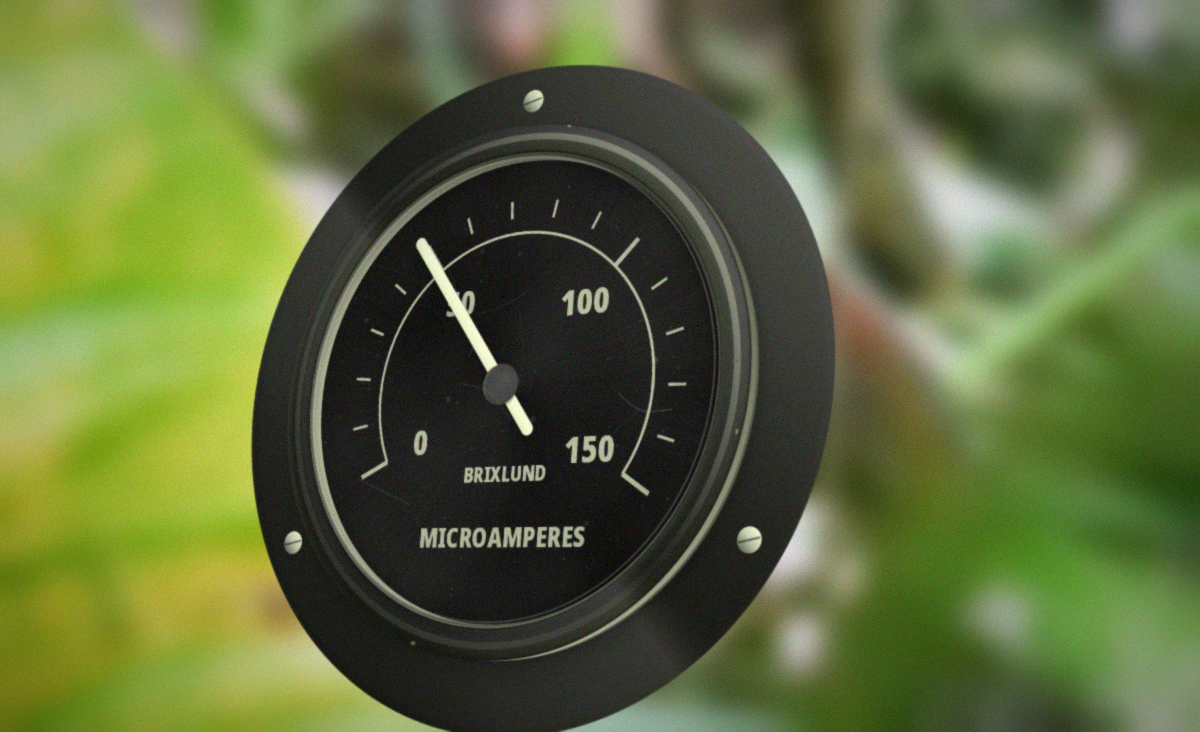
50 µA
